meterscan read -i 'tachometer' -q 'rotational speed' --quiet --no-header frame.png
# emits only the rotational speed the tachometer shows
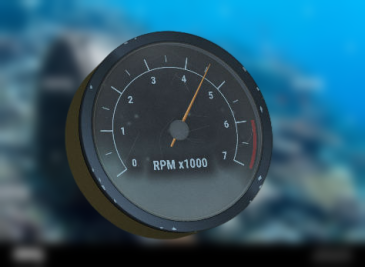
4500 rpm
